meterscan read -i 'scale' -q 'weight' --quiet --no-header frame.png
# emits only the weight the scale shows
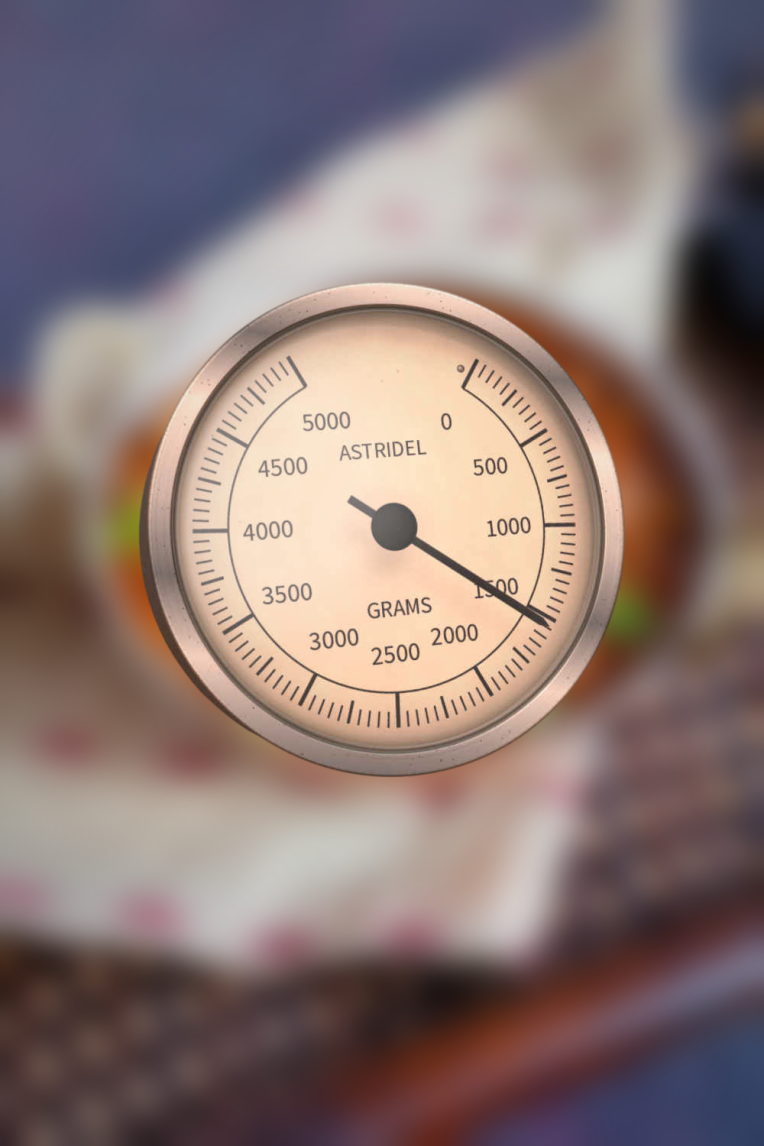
1550 g
